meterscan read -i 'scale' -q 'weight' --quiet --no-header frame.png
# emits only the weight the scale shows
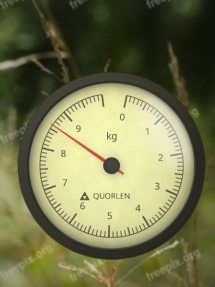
8.6 kg
